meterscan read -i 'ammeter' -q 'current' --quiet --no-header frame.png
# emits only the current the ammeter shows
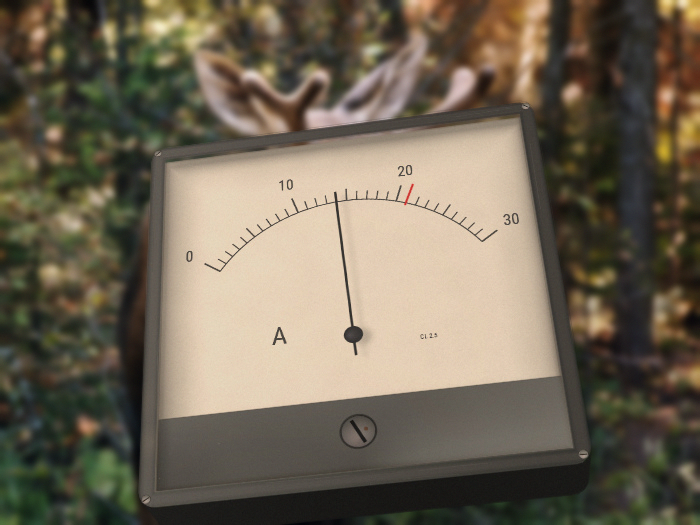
14 A
